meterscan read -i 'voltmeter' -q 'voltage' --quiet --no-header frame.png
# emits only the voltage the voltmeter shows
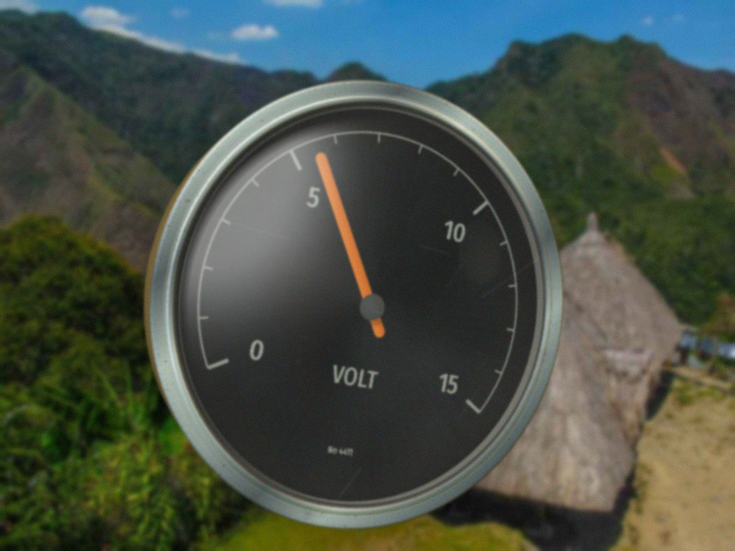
5.5 V
